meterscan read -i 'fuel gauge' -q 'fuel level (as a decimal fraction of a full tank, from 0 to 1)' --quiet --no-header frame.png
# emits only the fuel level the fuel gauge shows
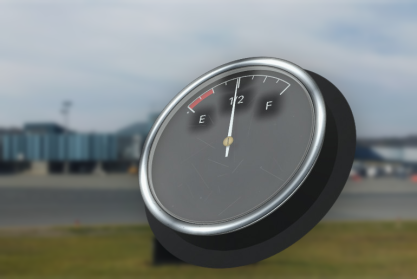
0.5
